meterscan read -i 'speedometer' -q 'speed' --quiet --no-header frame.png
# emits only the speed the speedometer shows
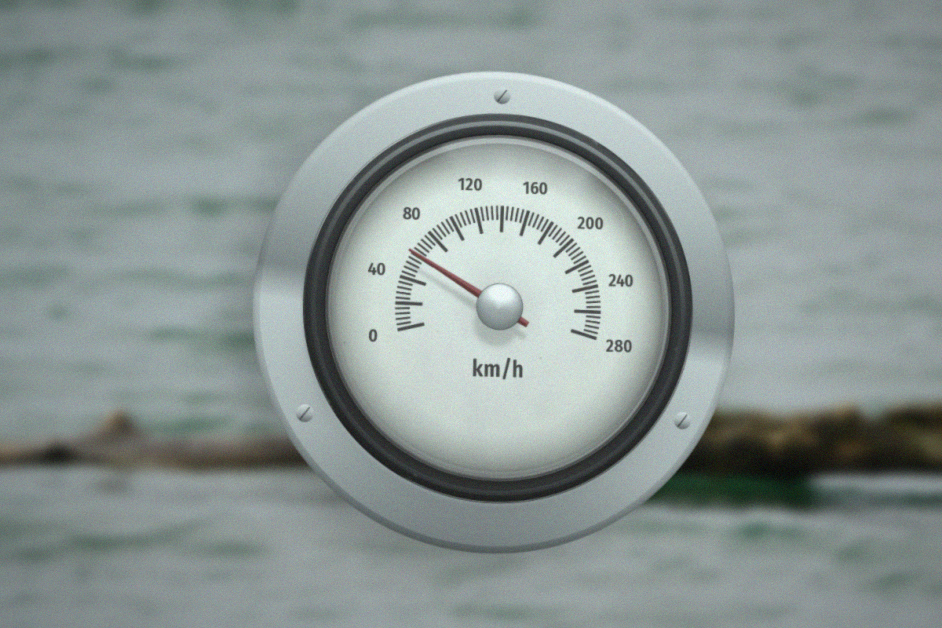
60 km/h
